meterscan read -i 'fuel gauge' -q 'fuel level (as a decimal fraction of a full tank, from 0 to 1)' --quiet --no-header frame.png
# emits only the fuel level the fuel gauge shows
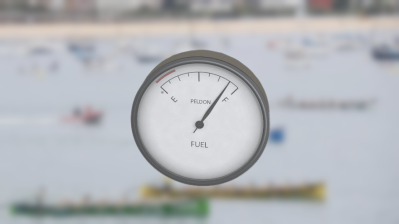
0.875
